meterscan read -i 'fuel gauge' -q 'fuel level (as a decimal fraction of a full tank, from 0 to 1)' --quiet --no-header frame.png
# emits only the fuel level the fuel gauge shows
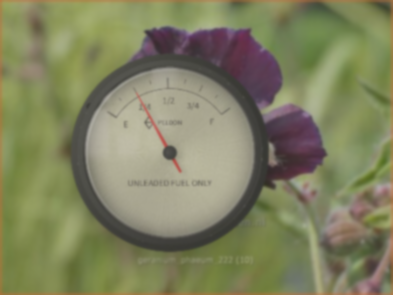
0.25
